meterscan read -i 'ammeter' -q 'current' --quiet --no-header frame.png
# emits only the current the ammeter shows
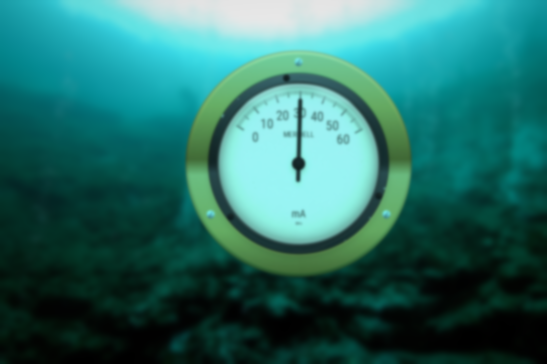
30 mA
